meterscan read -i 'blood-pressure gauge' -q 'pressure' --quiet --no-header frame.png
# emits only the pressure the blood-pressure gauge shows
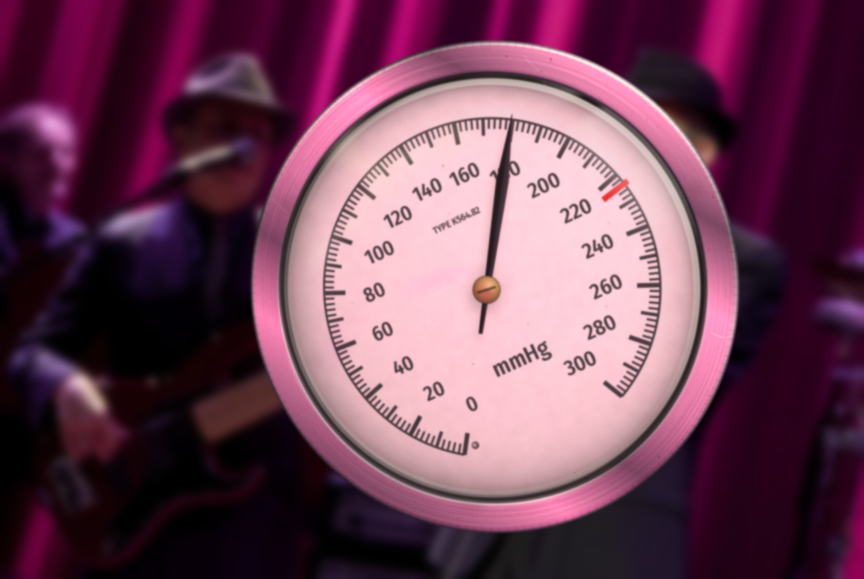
180 mmHg
